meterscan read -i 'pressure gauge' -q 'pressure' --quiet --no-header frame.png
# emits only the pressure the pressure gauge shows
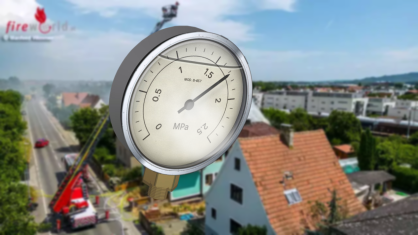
1.7 MPa
